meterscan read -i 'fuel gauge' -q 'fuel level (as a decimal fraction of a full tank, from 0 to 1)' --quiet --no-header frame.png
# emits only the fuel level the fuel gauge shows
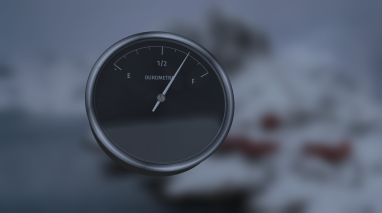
0.75
